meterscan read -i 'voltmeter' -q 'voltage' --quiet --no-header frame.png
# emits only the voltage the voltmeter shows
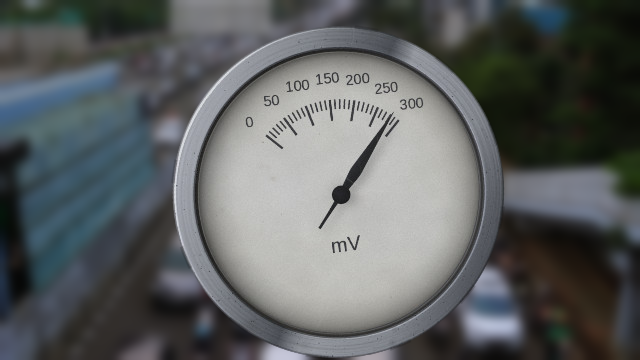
280 mV
